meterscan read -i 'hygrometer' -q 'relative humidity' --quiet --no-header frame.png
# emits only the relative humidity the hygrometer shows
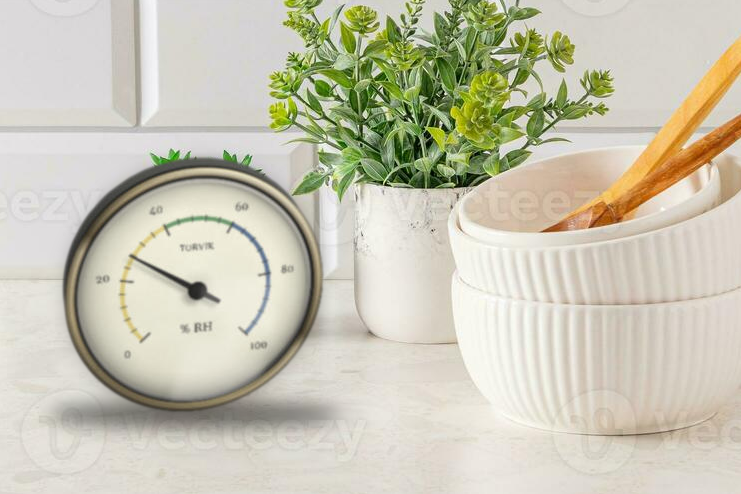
28 %
